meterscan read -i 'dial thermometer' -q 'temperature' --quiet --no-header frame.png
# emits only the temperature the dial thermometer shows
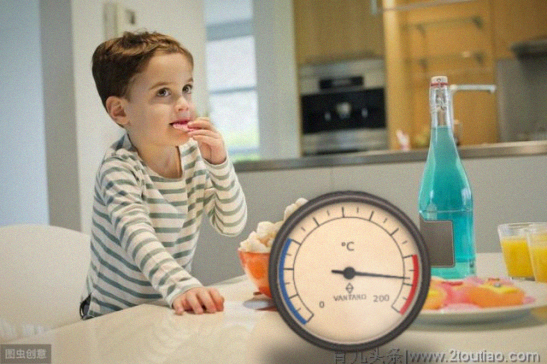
175 °C
